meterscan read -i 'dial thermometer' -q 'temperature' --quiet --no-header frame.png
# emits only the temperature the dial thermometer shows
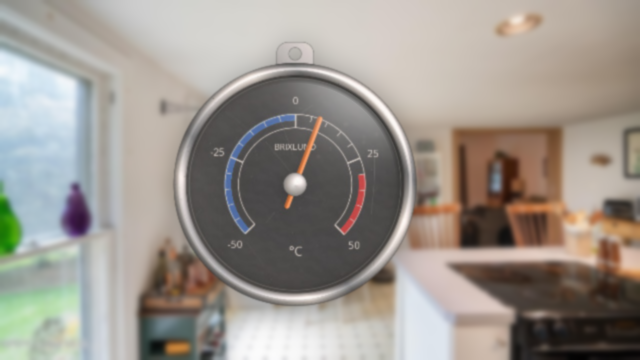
7.5 °C
